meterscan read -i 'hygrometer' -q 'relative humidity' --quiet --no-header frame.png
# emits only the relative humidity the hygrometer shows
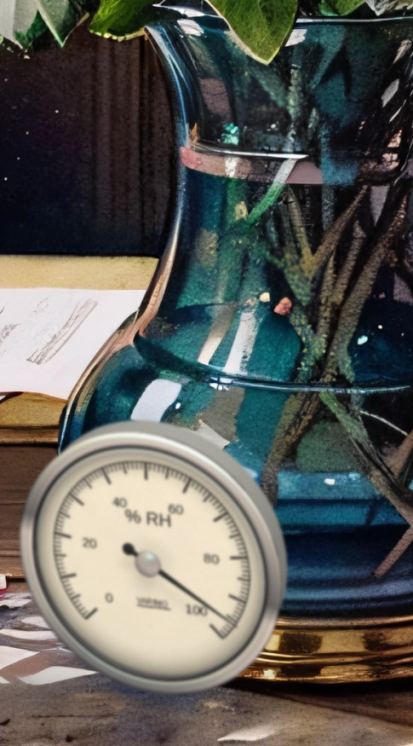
95 %
